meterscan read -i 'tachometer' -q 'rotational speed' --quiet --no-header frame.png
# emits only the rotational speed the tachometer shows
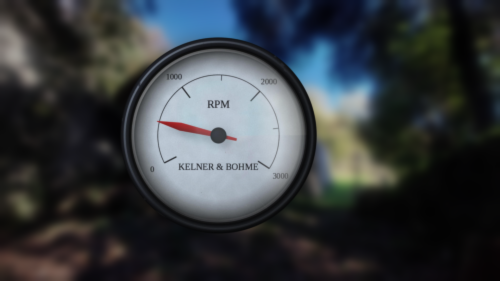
500 rpm
